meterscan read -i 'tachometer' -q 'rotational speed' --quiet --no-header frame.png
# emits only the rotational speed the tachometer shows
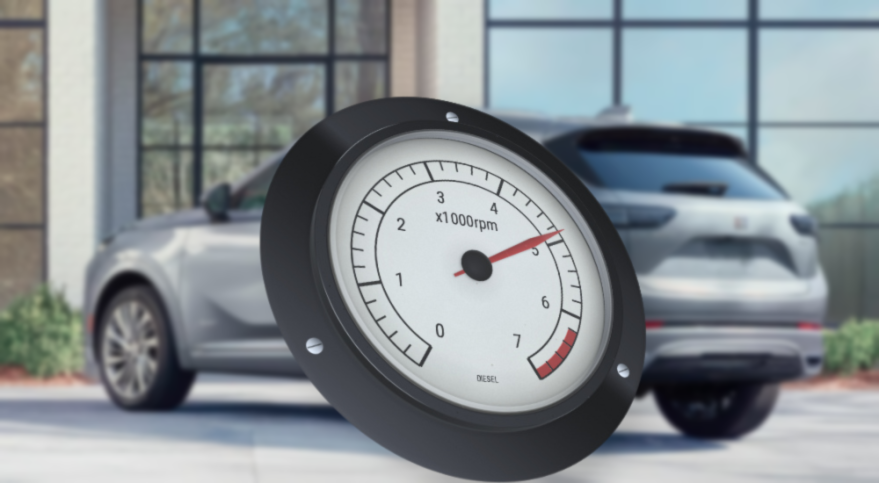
4900 rpm
